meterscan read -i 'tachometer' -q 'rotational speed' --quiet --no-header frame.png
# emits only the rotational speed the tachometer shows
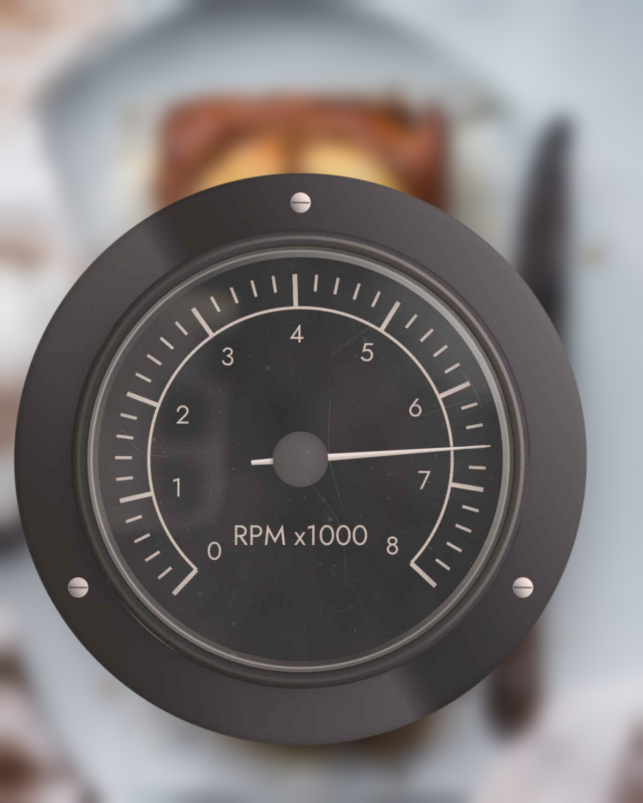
6600 rpm
